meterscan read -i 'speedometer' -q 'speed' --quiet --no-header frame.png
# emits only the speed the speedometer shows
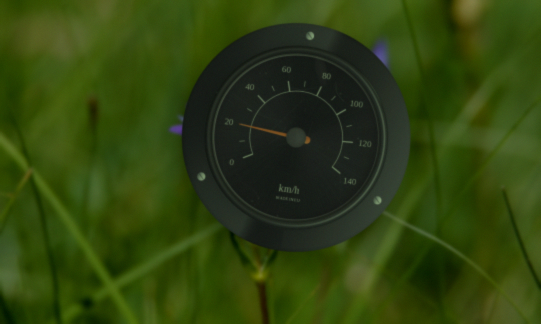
20 km/h
